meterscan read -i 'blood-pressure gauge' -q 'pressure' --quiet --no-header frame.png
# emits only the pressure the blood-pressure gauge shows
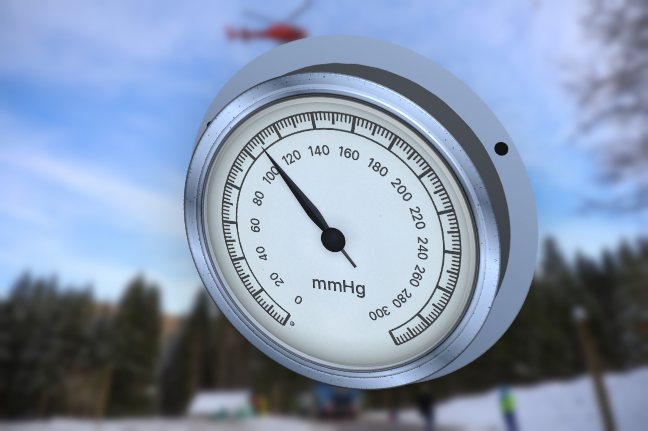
110 mmHg
